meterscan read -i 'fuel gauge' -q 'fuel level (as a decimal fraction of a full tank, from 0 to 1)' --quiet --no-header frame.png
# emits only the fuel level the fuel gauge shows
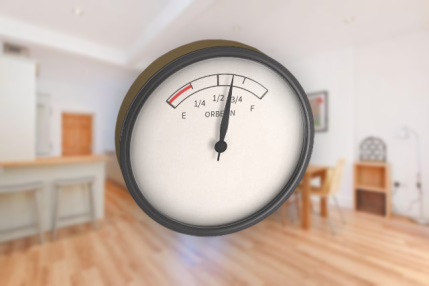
0.625
